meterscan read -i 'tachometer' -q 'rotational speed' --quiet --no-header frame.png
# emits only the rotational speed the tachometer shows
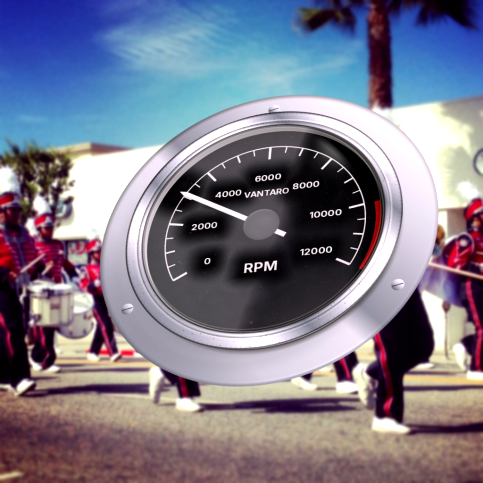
3000 rpm
